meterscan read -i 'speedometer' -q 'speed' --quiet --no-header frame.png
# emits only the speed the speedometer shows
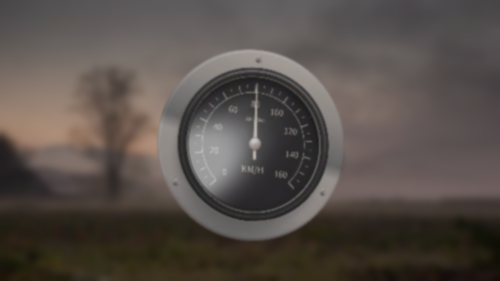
80 km/h
